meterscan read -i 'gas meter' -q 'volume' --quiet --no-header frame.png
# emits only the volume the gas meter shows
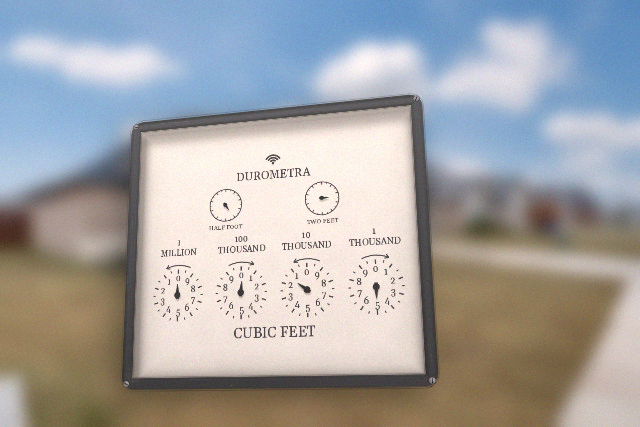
1500 ft³
